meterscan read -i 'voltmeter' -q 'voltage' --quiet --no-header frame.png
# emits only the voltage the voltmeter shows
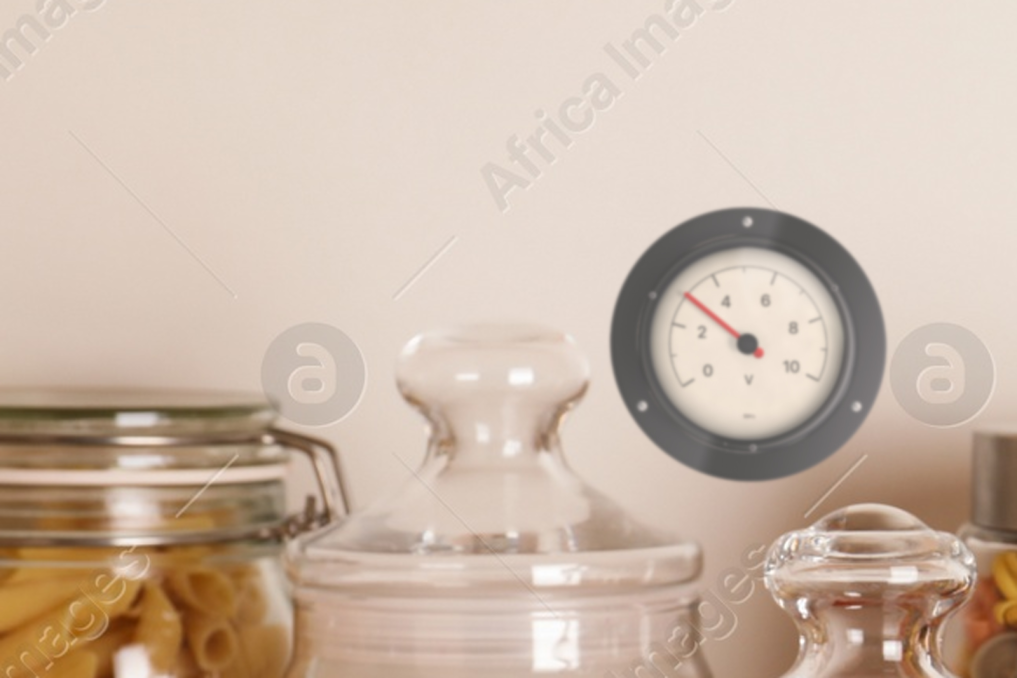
3 V
